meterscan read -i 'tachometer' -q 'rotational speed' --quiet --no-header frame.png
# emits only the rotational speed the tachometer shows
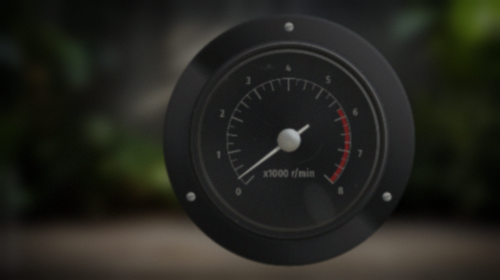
250 rpm
